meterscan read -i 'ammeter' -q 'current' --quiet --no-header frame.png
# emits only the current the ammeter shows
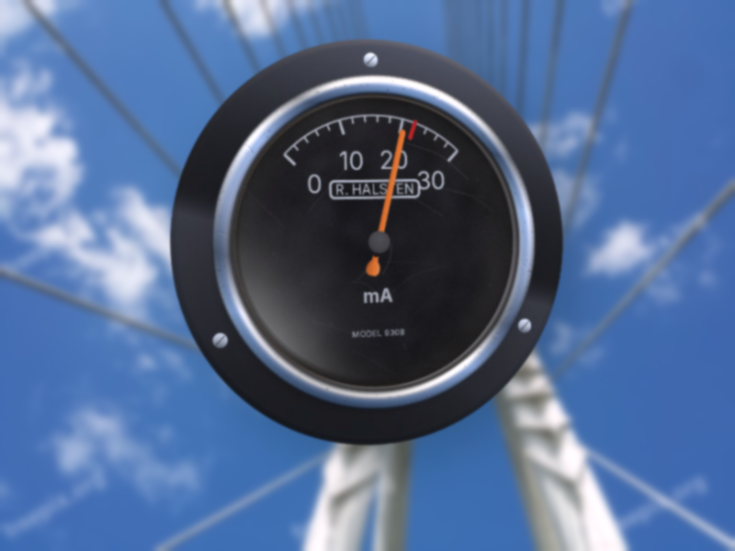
20 mA
